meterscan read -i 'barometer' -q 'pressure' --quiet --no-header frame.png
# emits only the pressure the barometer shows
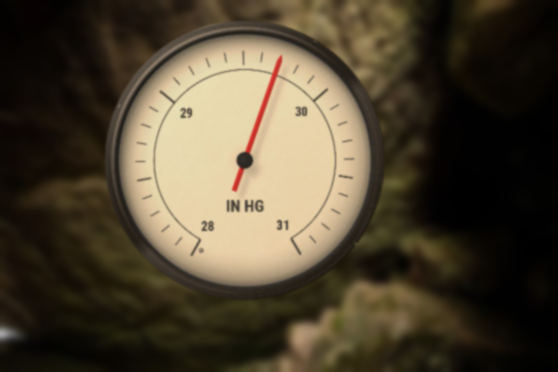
29.7 inHg
